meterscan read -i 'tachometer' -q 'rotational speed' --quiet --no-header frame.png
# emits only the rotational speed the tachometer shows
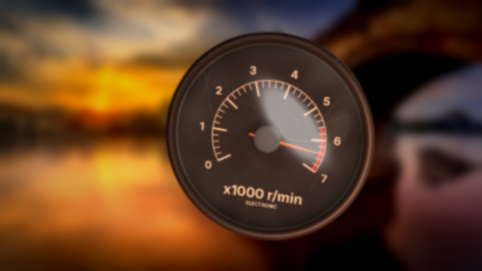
6400 rpm
